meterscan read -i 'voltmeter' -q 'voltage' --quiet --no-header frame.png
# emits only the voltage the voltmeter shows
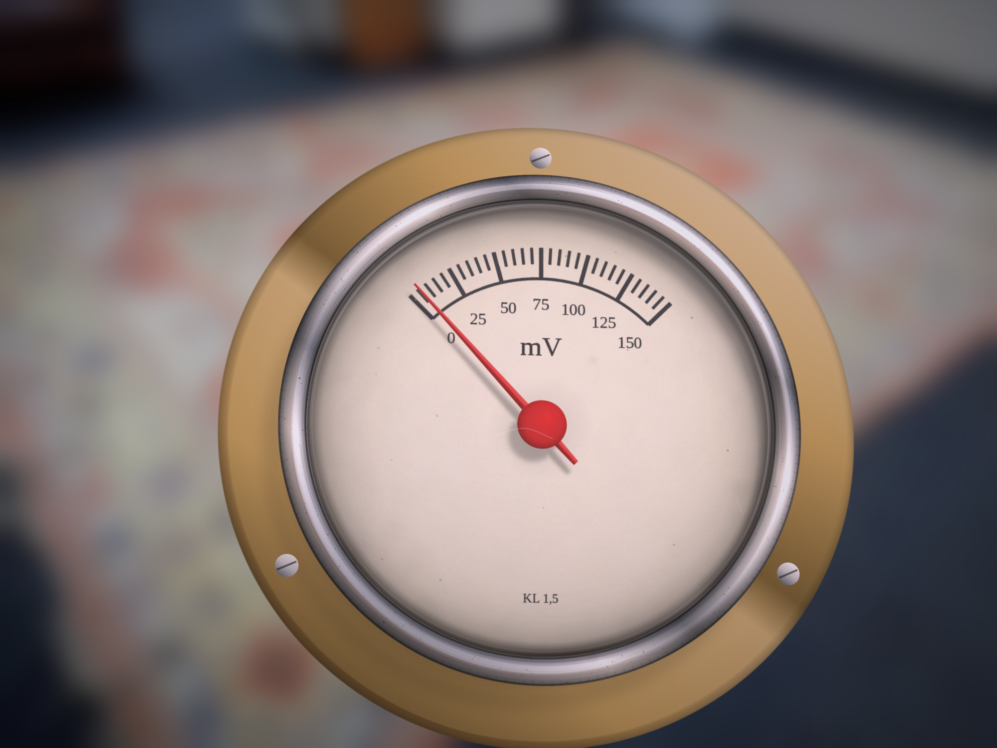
5 mV
